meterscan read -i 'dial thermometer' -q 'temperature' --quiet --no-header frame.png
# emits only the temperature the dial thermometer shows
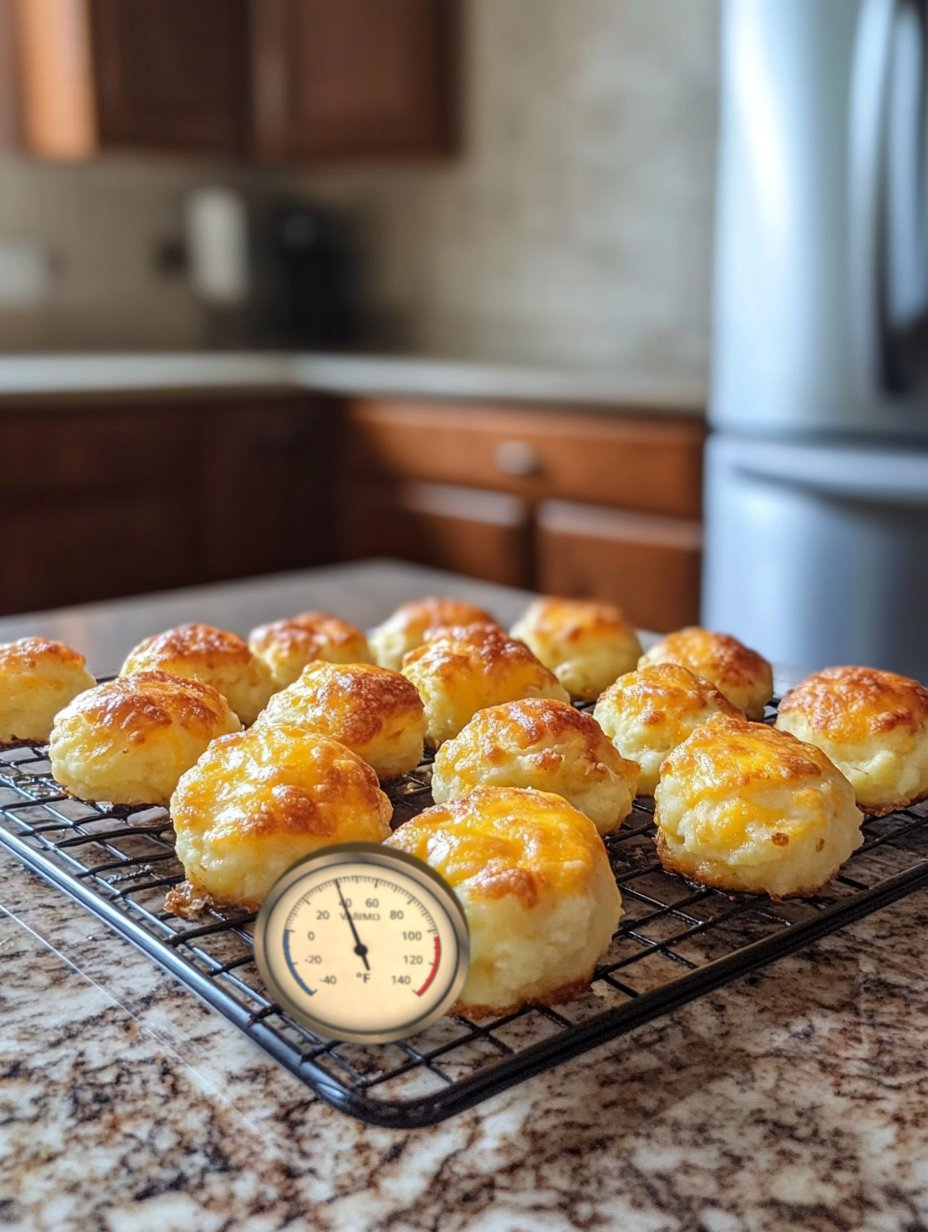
40 °F
